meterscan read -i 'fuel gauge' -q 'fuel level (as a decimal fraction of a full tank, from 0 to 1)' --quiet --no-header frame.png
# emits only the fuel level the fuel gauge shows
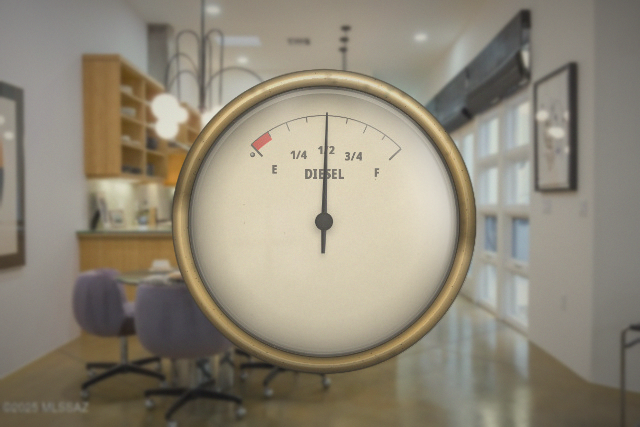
0.5
